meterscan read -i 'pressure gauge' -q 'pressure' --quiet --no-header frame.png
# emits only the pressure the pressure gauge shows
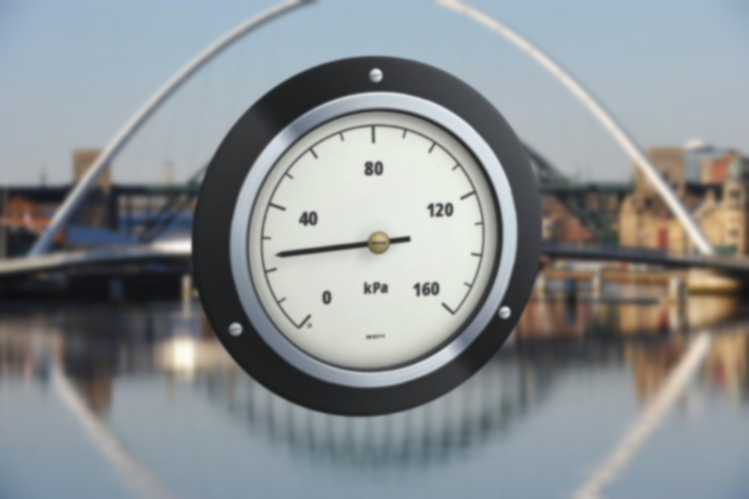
25 kPa
